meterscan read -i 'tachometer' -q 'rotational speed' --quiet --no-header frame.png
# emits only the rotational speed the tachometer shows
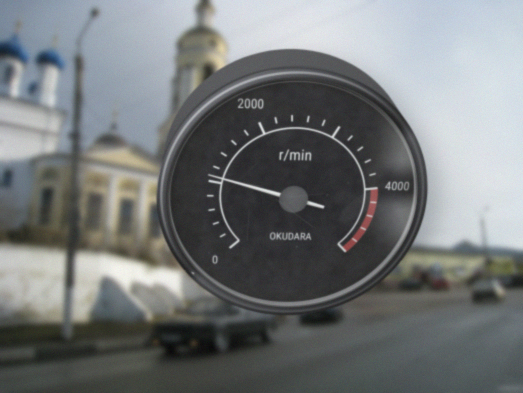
1100 rpm
